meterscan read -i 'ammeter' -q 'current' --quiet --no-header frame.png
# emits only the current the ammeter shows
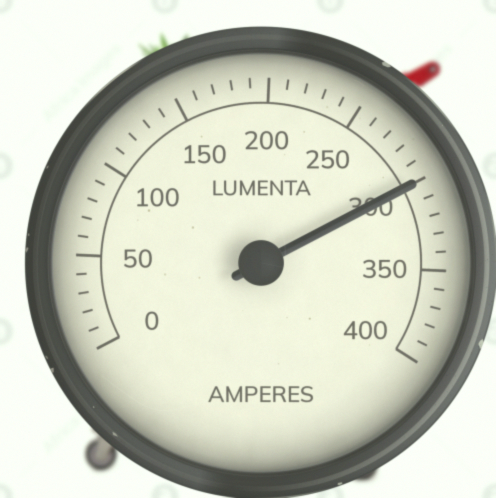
300 A
